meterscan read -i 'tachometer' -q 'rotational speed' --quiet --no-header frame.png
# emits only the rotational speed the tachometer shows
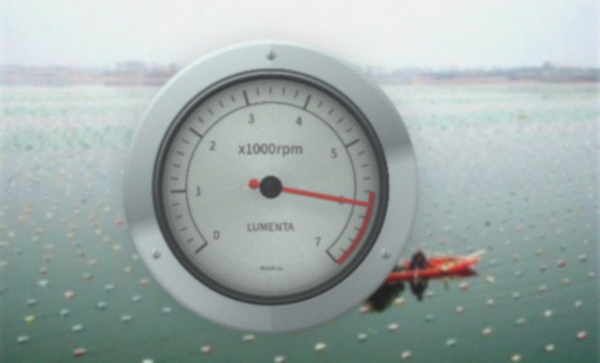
6000 rpm
